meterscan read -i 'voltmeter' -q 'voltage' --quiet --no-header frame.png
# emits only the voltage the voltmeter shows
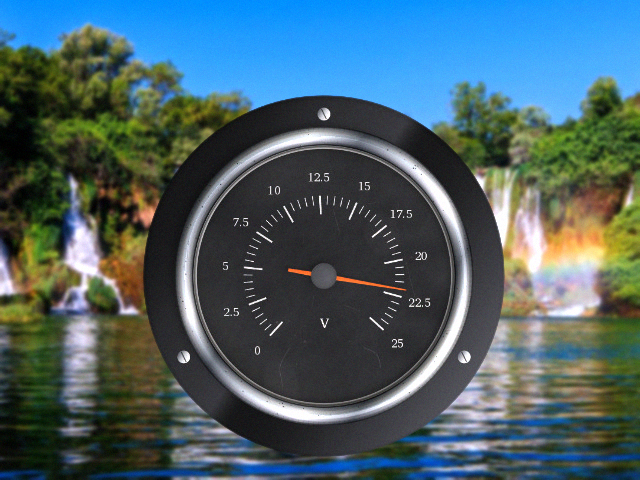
22 V
